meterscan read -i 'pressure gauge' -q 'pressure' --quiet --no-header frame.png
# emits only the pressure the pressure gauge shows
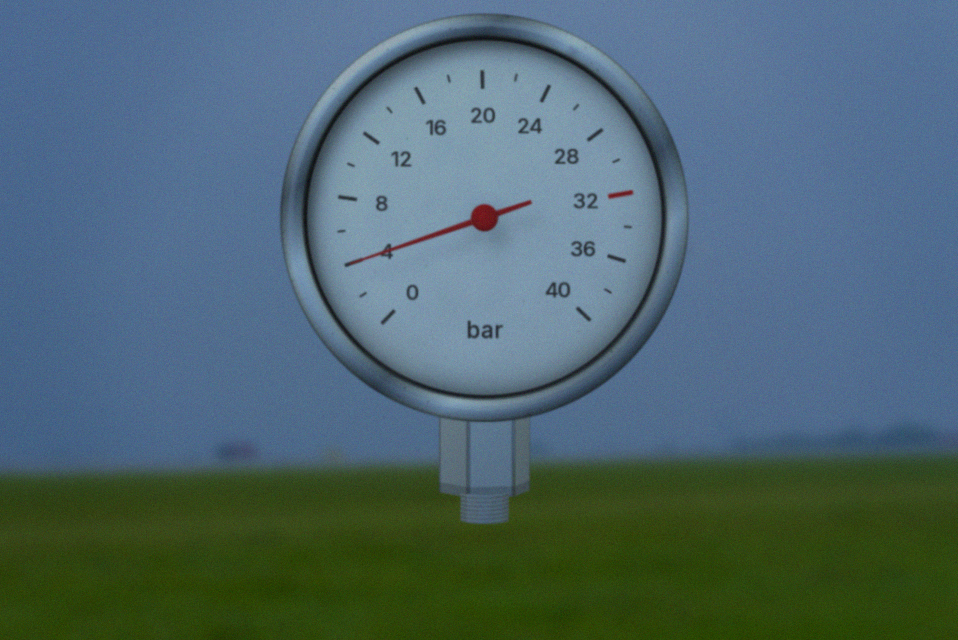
4 bar
